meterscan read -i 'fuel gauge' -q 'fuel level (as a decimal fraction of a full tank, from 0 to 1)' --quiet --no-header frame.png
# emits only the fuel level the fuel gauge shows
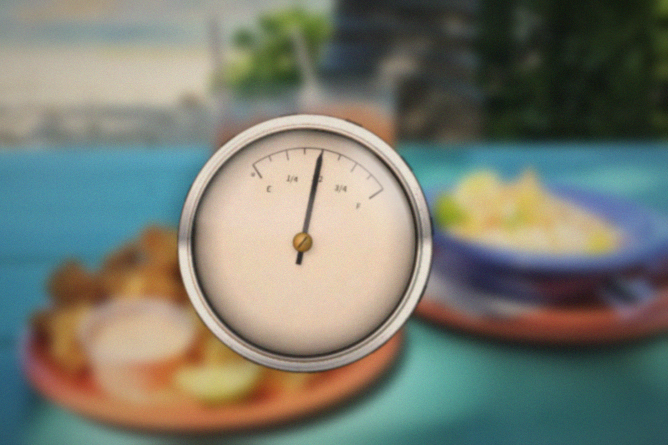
0.5
